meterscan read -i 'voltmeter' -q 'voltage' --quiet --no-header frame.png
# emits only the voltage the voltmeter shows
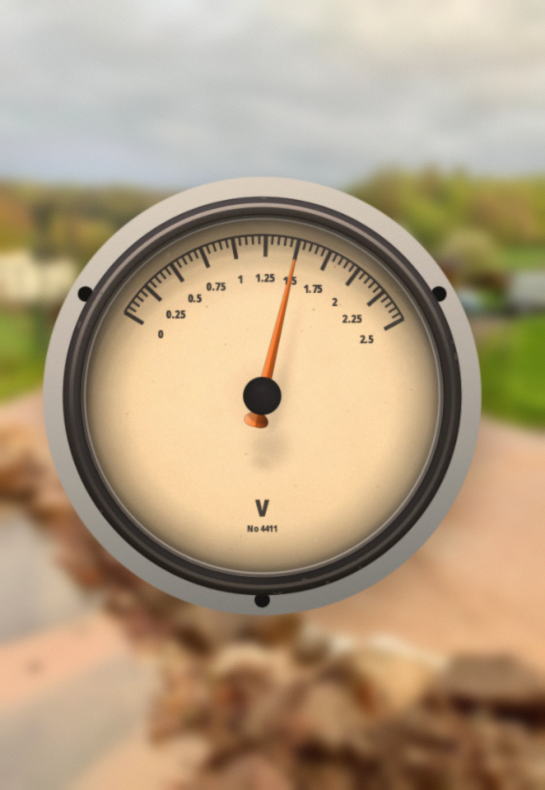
1.5 V
